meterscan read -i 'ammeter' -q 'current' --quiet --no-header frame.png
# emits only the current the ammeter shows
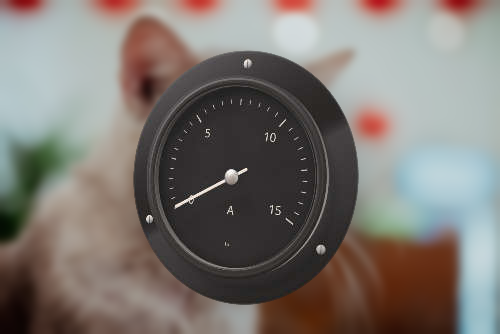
0 A
